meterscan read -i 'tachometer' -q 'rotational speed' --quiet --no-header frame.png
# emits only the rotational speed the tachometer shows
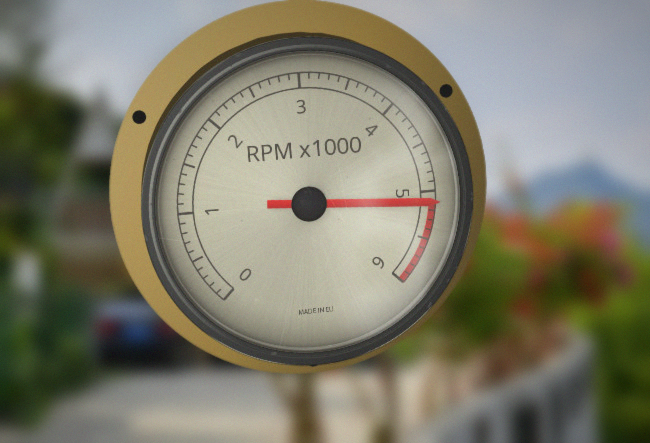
5100 rpm
